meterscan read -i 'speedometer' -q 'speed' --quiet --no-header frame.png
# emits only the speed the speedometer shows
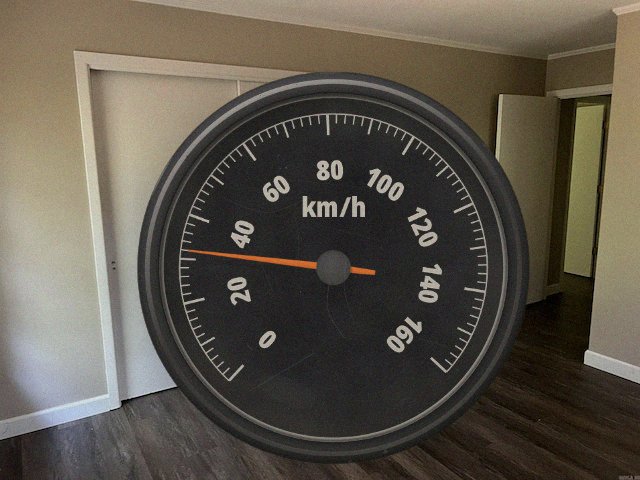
32 km/h
